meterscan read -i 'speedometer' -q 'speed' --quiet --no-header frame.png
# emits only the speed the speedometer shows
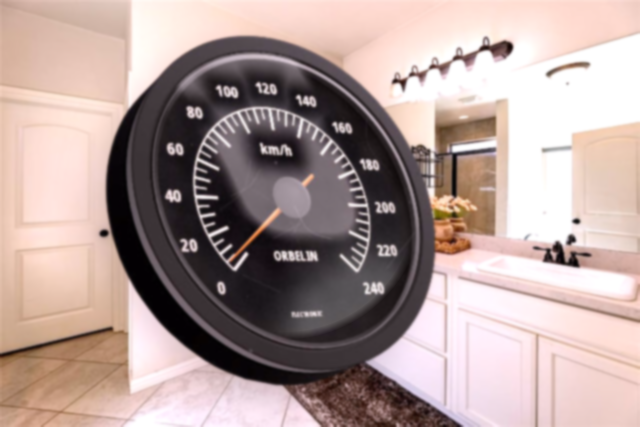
5 km/h
